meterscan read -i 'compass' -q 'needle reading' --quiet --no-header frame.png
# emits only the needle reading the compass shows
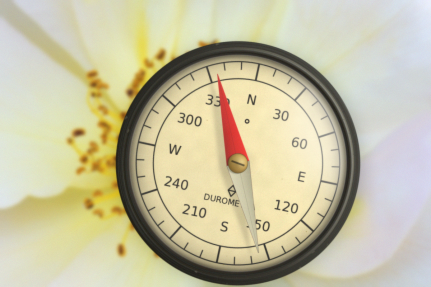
335 °
